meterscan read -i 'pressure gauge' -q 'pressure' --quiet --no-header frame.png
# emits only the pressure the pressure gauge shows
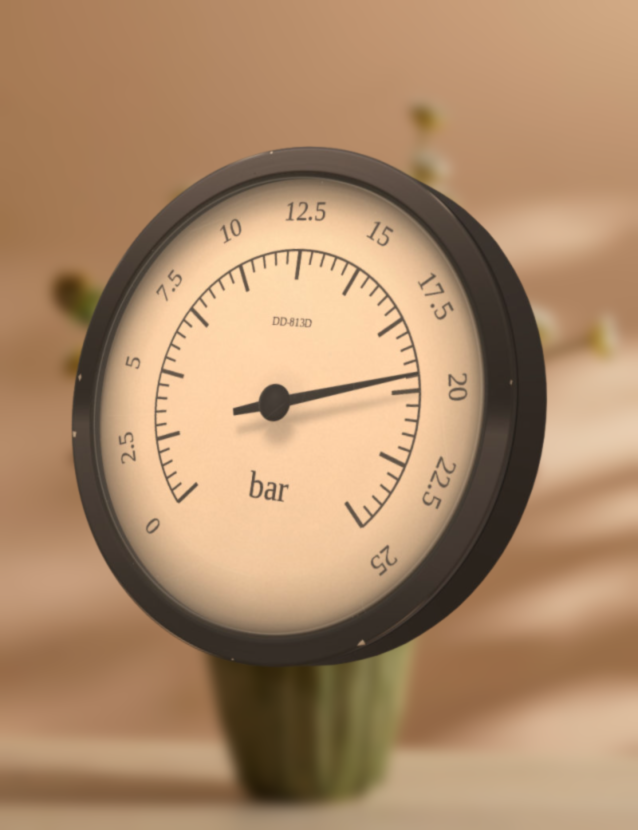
19.5 bar
